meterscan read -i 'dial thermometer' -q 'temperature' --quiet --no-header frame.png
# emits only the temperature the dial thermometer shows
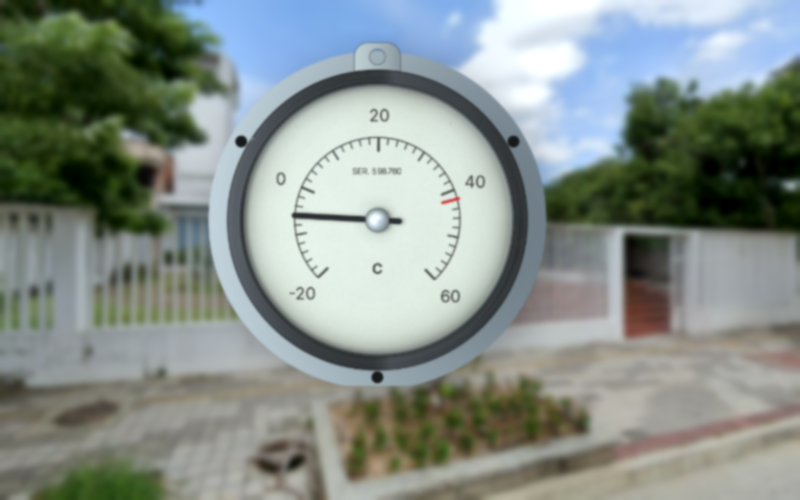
-6 °C
